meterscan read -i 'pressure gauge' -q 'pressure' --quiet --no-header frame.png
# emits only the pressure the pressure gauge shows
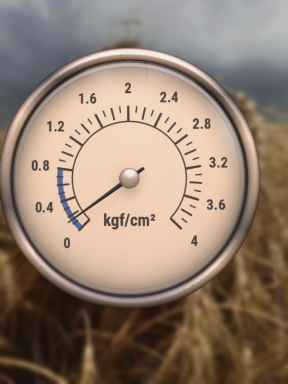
0.15 kg/cm²
